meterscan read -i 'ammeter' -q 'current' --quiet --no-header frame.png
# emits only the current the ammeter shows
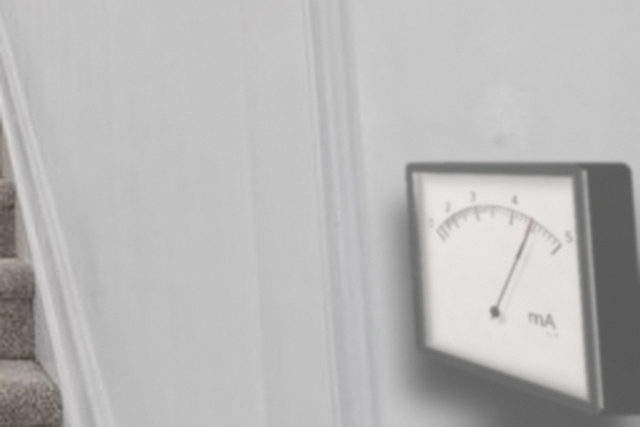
4.5 mA
